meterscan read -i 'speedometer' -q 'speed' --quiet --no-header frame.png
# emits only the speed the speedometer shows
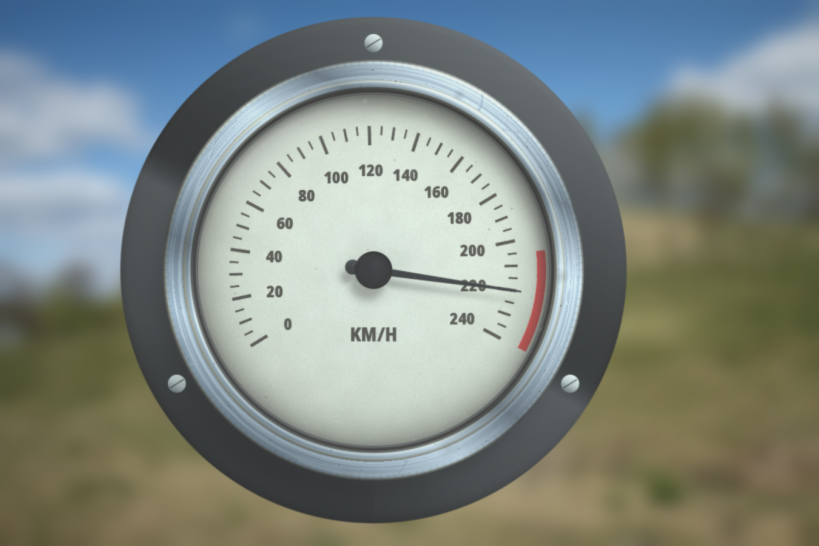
220 km/h
